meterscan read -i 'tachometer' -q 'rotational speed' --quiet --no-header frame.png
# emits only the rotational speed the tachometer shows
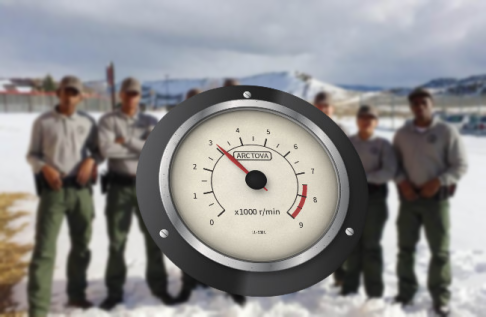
3000 rpm
